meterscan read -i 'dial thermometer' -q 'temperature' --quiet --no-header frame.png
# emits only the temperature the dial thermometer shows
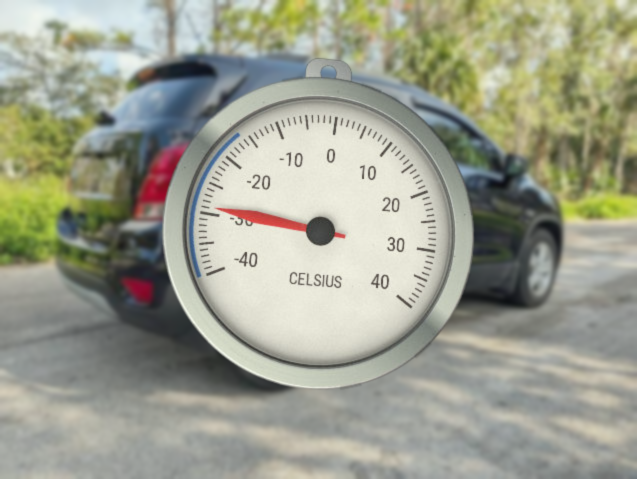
-29 °C
